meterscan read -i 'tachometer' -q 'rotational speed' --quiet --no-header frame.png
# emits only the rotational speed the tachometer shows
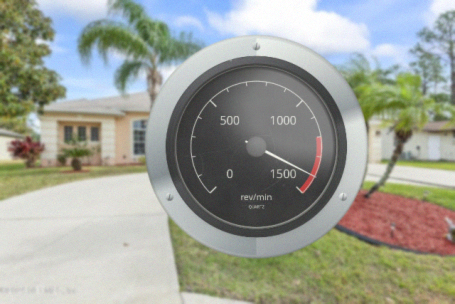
1400 rpm
